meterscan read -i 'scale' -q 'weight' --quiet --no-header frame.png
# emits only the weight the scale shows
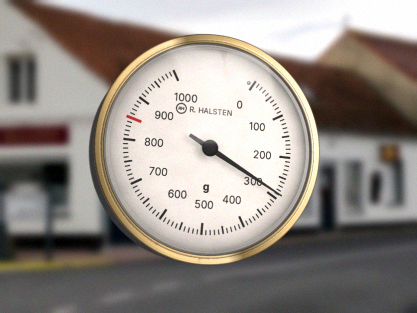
290 g
